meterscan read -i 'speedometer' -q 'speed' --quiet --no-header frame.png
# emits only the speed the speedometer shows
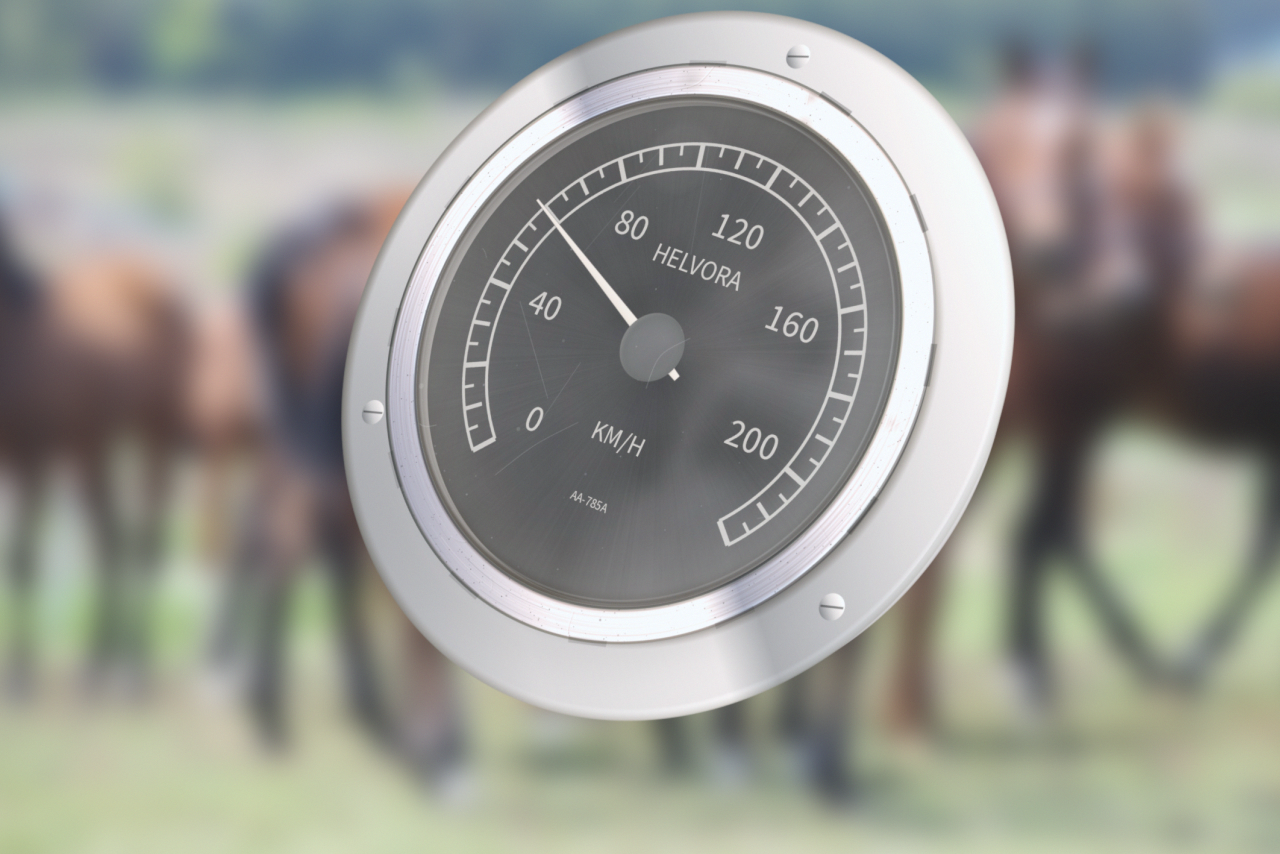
60 km/h
